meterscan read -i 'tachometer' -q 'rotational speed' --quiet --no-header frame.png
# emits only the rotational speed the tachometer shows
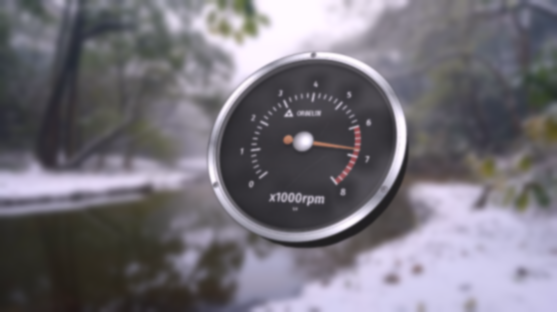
6800 rpm
